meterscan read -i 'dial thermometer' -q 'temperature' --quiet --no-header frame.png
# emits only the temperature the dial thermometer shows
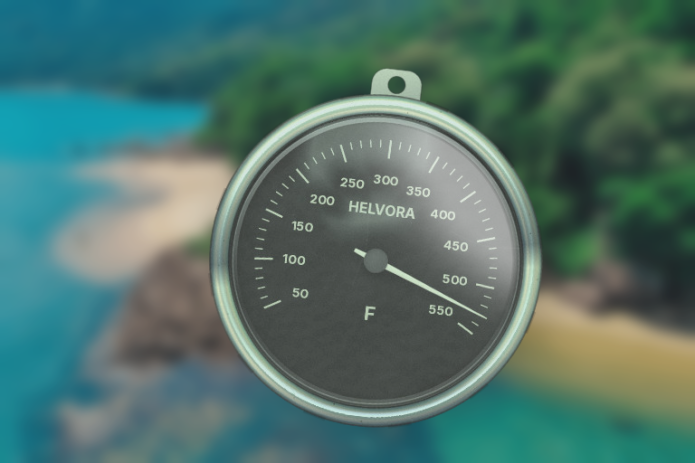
530 °F
